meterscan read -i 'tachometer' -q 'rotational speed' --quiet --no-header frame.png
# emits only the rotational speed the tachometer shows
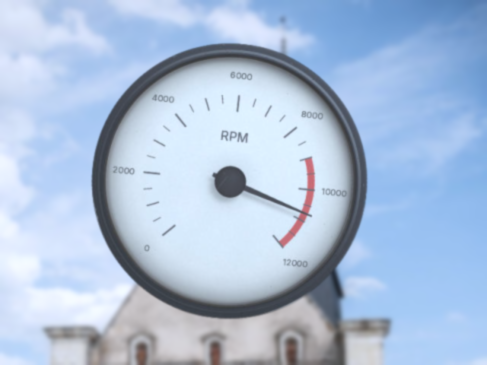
10750 rpm
